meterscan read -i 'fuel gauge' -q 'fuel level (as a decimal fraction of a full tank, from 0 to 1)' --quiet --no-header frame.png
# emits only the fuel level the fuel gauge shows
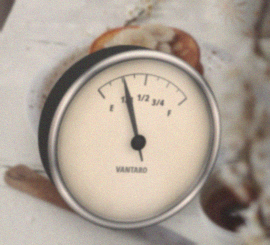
0.25
